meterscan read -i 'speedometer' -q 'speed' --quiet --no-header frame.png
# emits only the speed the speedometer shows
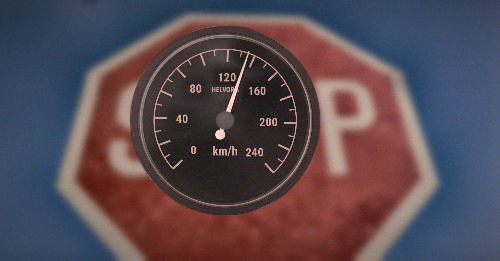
135 km/h
